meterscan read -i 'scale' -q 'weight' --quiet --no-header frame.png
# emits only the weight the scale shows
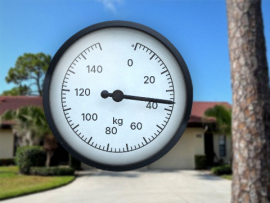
36 kg
